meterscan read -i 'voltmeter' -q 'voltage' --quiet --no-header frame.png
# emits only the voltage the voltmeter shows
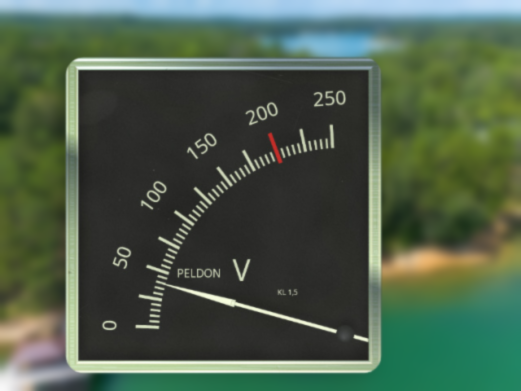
40 V
